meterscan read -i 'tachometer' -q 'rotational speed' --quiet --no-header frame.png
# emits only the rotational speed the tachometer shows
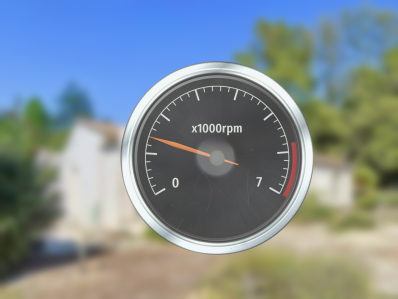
1400 rpm
